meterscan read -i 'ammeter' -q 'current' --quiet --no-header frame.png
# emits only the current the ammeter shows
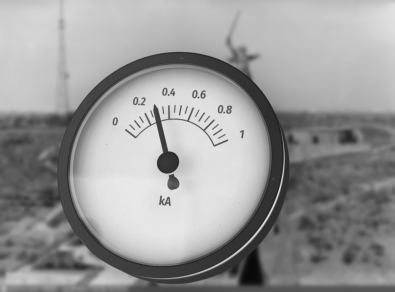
0.3 kA
